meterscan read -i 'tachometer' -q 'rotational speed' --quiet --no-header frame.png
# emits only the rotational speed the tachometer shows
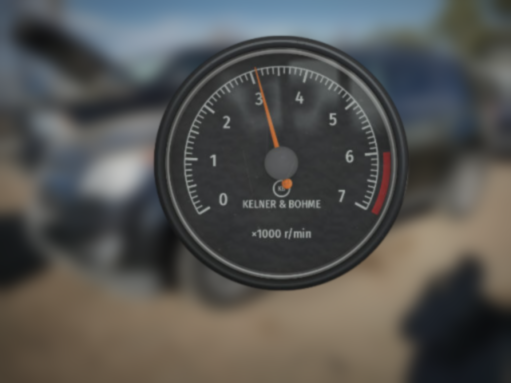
3100 rpm
